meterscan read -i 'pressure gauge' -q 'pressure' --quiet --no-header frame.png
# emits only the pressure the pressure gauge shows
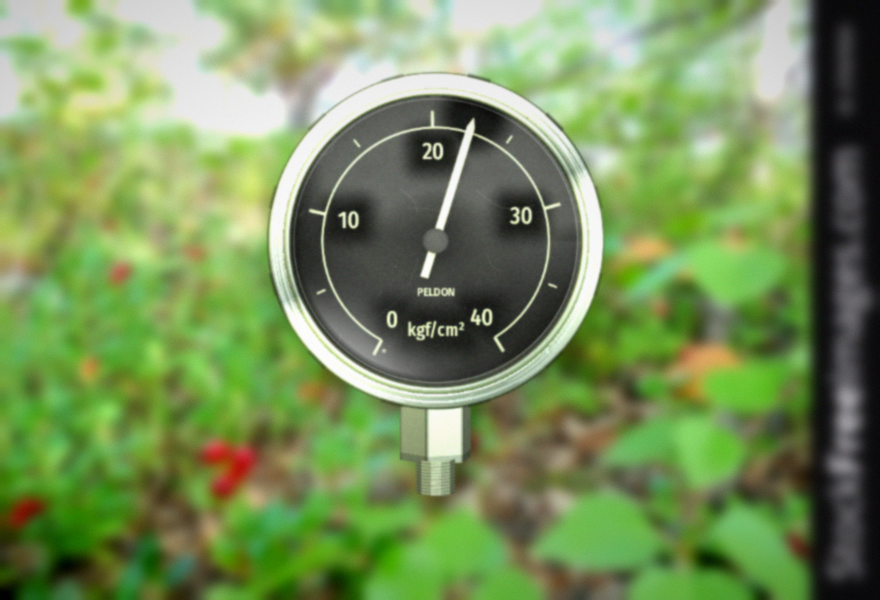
22.5 kg/cm²
